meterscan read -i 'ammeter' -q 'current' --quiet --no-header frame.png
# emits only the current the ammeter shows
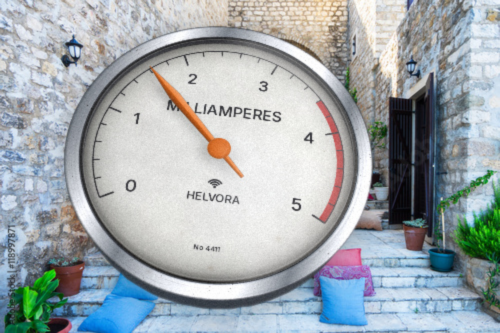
1.6 mA
